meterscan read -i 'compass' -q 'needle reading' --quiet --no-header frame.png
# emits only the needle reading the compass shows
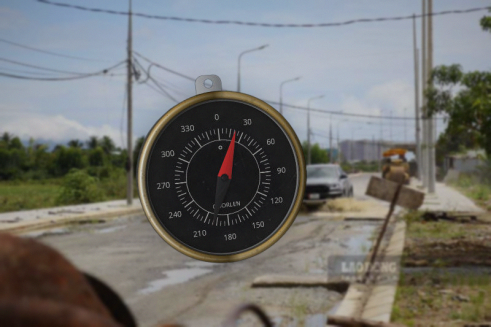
20 °
